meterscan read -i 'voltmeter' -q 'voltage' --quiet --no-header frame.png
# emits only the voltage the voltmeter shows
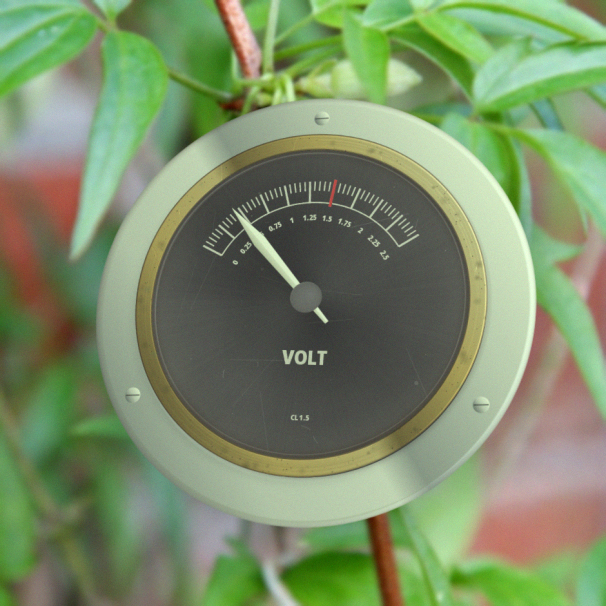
0.45 V
